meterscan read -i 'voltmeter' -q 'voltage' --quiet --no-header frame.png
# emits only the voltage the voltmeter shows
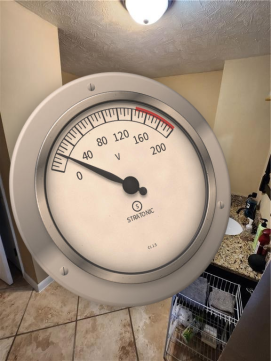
20 V
